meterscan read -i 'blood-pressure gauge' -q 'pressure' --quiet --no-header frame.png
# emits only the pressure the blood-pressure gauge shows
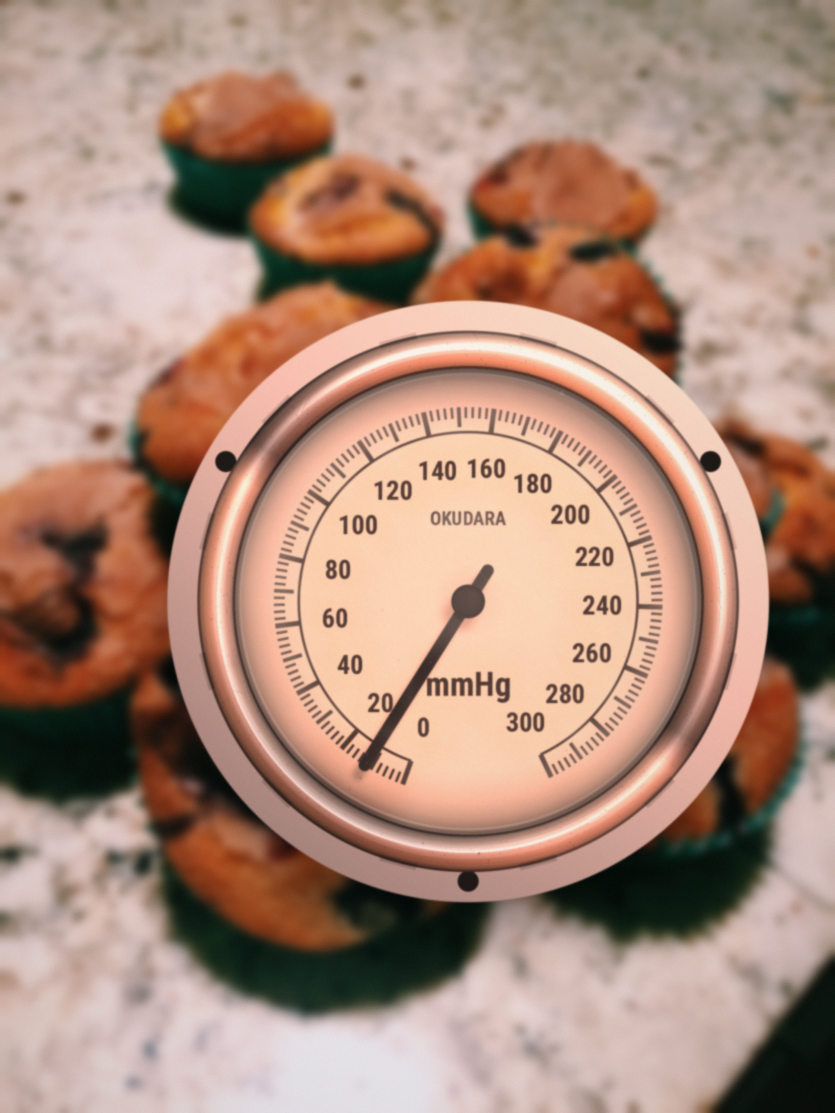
12 mmHg
